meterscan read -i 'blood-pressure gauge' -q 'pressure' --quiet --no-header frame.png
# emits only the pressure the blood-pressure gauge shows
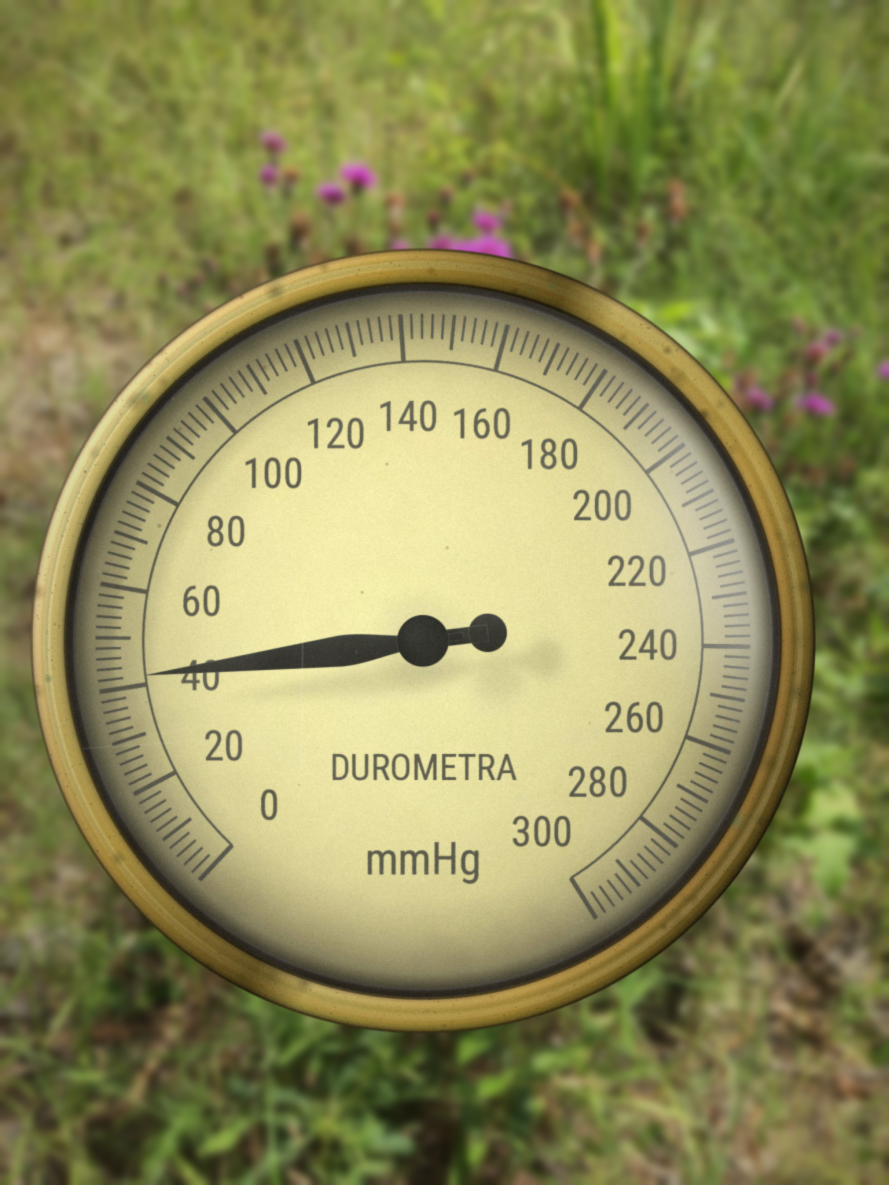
42 mmHg
